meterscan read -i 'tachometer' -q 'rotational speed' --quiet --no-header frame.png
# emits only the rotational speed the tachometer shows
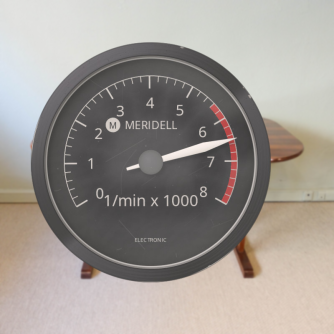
6500 rpm
